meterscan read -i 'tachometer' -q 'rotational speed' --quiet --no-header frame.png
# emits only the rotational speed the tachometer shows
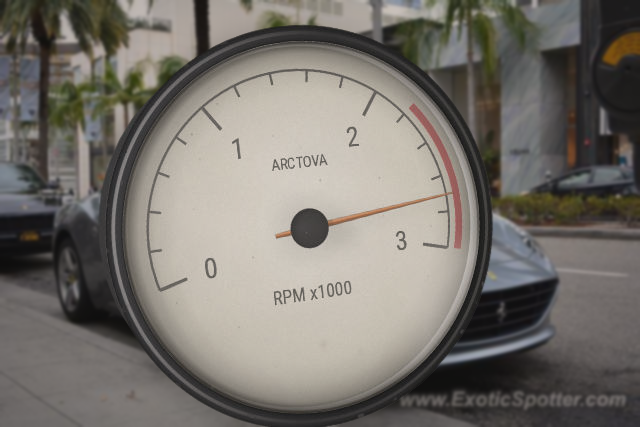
2700 rpm
